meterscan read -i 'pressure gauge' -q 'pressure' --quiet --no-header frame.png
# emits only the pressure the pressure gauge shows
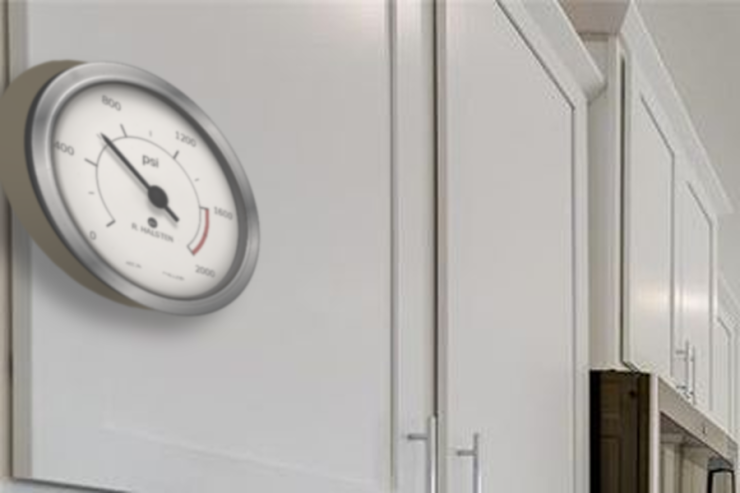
600 psi
